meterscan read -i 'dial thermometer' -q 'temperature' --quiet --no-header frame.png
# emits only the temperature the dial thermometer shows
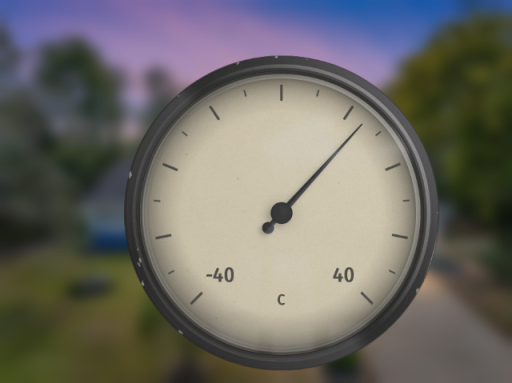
12.5 °C
